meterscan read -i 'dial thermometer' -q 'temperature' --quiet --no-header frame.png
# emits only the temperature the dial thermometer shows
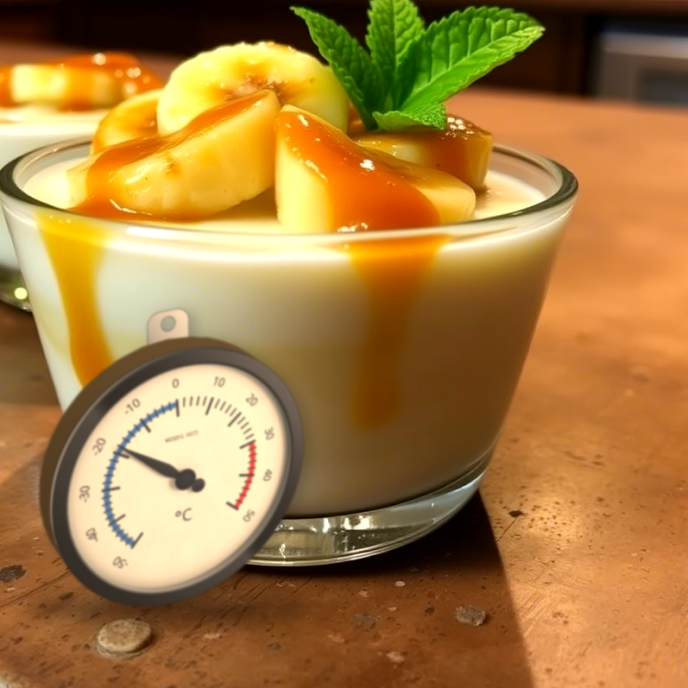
-18 °C
